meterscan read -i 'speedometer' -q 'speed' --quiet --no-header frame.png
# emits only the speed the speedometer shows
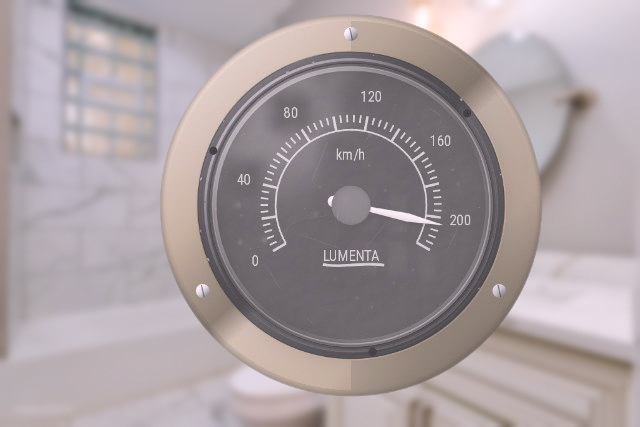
204 km/h
